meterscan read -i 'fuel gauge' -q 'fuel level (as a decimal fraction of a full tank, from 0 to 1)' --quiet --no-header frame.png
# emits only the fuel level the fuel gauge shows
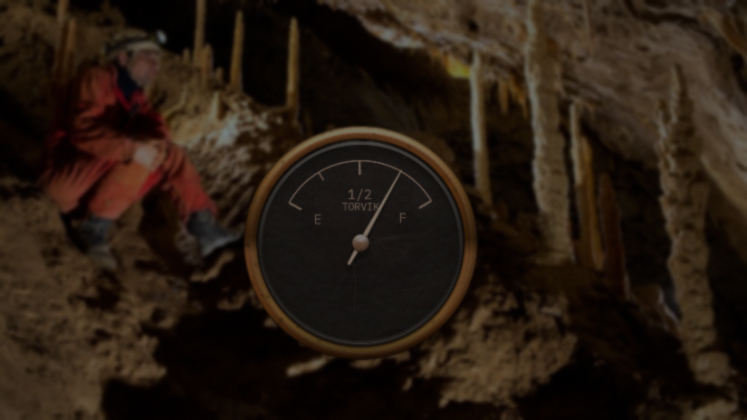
0.75
